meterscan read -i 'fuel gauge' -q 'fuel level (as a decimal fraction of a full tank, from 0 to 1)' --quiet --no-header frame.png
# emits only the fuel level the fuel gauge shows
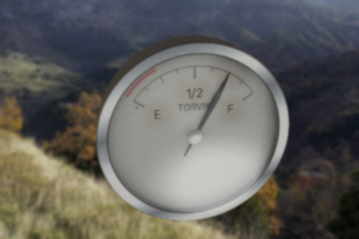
0.75
